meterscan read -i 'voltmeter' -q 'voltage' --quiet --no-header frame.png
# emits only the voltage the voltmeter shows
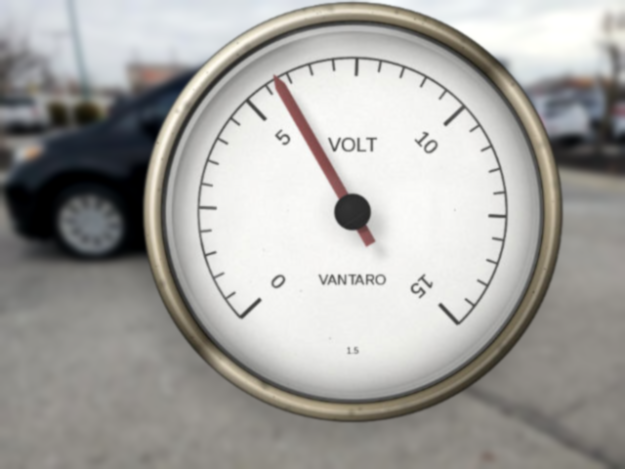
5.75 V
